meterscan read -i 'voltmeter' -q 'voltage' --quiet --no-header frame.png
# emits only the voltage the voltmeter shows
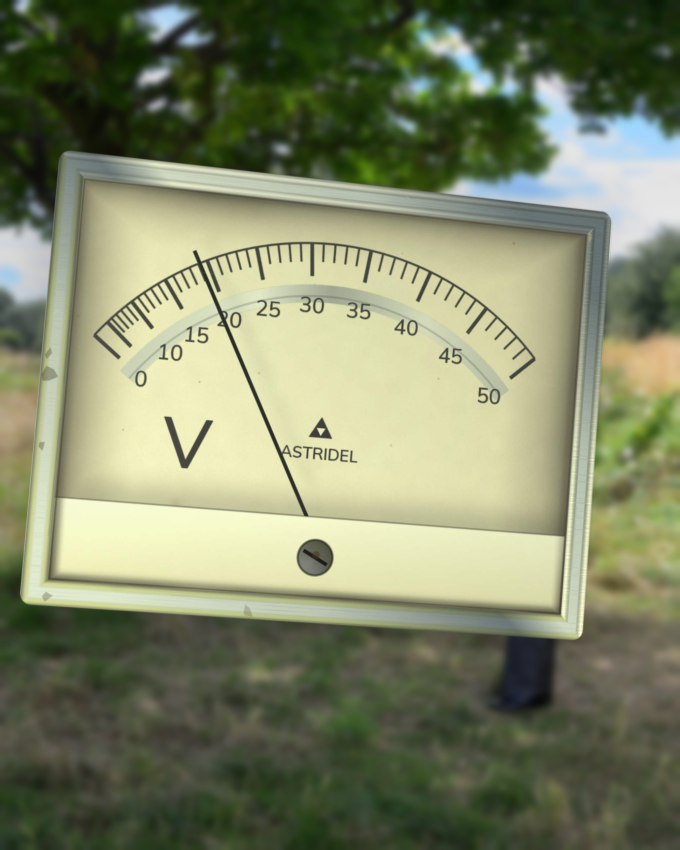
19 V
